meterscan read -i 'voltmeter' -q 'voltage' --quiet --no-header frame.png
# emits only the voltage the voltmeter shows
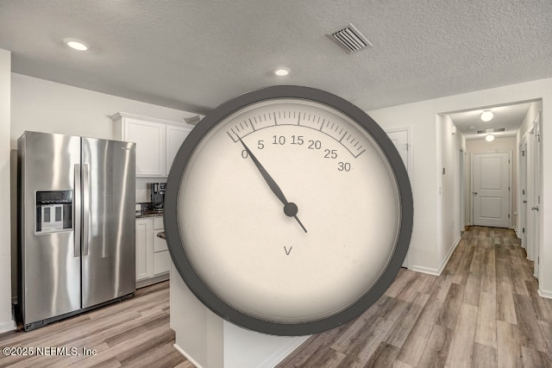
1 V
